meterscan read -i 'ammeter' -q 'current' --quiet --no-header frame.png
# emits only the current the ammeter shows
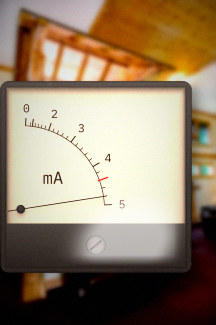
4.8 mA
